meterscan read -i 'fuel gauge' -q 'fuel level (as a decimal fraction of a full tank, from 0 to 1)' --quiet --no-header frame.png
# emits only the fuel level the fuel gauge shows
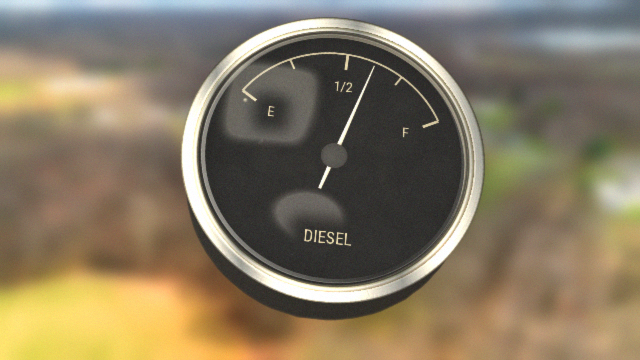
0.625
